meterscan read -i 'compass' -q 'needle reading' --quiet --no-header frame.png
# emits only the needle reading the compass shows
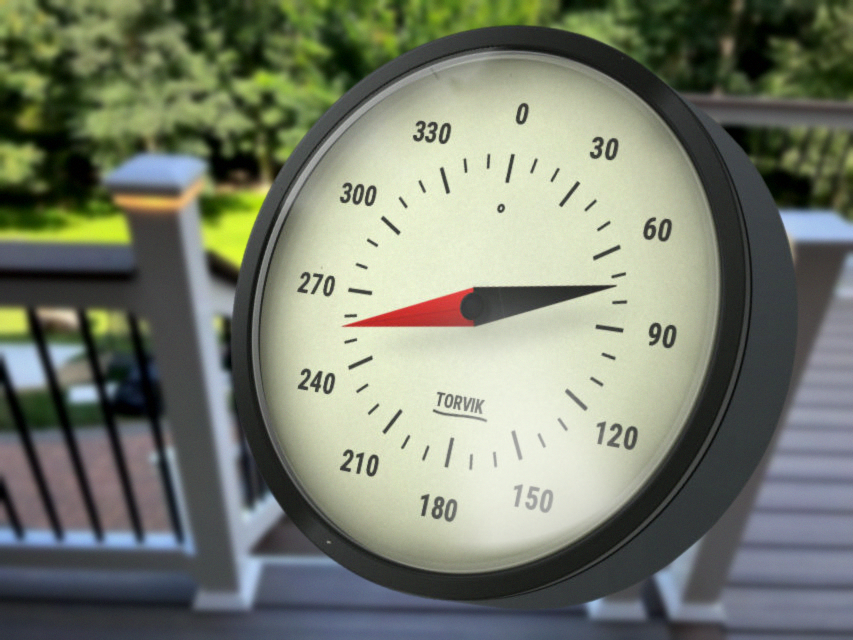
255 °
